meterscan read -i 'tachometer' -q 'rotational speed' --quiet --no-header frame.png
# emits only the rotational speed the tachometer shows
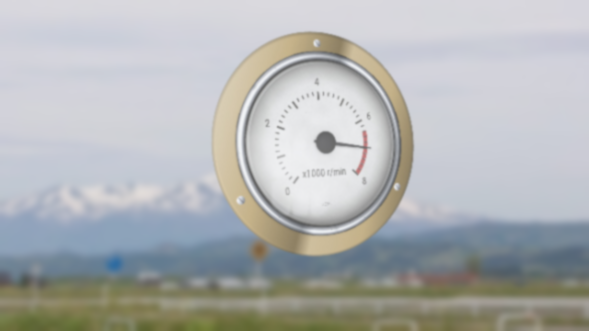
7000 rpm
